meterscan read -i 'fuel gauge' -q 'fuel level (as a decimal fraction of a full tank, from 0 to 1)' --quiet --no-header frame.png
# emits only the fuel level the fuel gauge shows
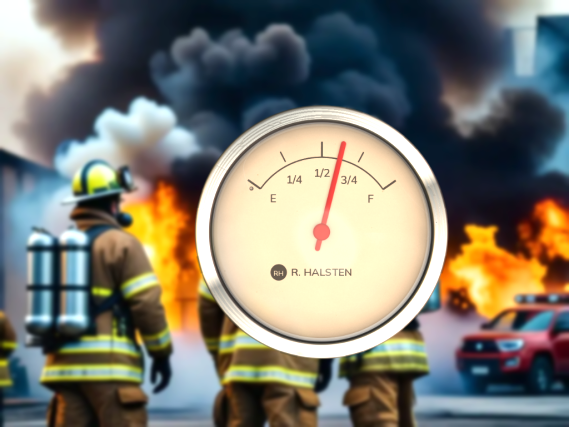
0.625
